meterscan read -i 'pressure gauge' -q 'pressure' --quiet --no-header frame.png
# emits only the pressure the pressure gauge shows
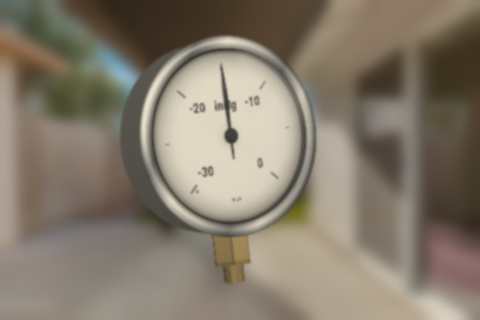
-15 inHg
